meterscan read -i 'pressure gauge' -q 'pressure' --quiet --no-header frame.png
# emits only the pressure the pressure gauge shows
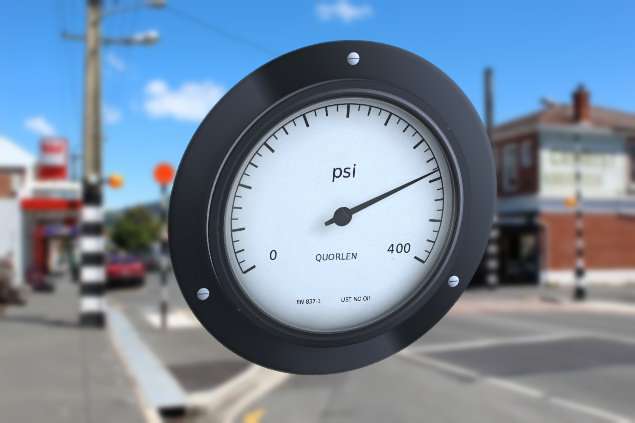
310 psi
